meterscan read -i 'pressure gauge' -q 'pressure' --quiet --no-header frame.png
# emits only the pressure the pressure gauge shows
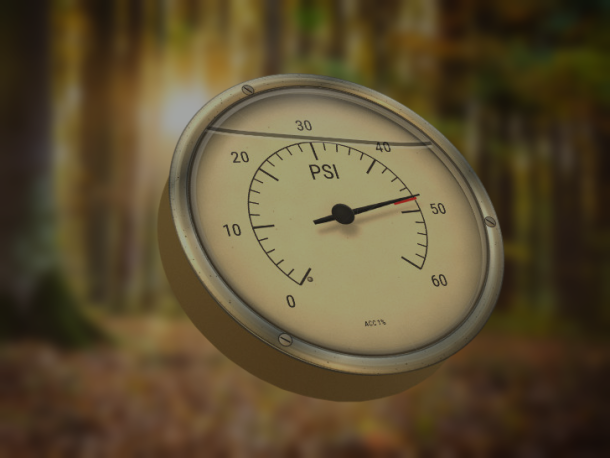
48 psi
